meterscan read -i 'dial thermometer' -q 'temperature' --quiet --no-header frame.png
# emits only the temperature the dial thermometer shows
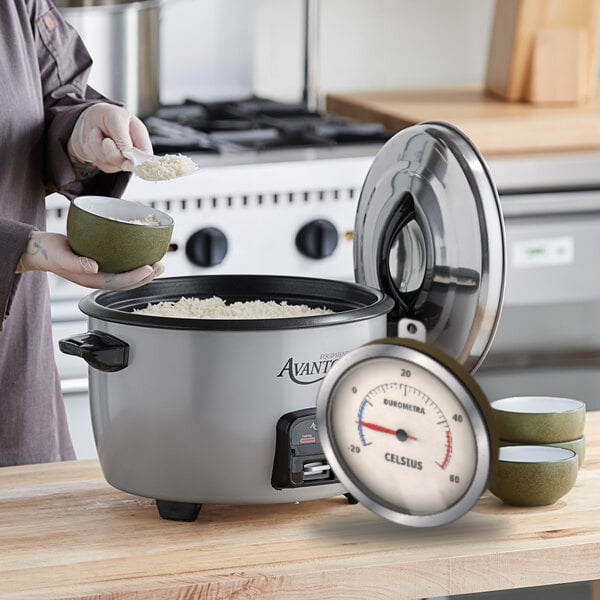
-10 °C
